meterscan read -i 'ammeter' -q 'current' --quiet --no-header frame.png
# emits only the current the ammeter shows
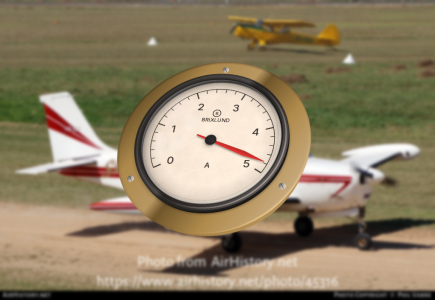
4.8 A
